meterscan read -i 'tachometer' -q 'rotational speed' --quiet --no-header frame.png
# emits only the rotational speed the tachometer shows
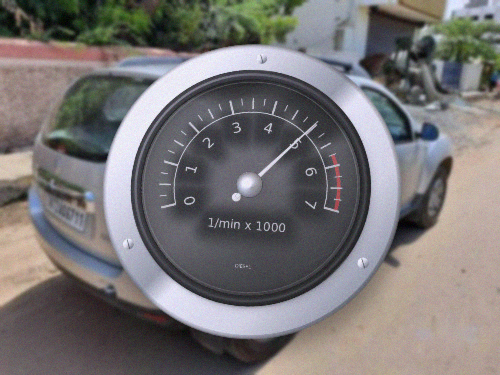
5000 rpm
